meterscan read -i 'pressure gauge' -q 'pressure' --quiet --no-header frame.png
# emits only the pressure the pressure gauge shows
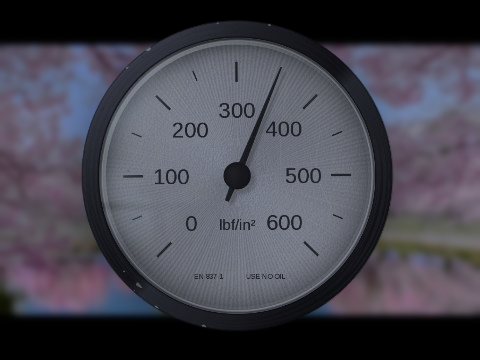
350 psi
